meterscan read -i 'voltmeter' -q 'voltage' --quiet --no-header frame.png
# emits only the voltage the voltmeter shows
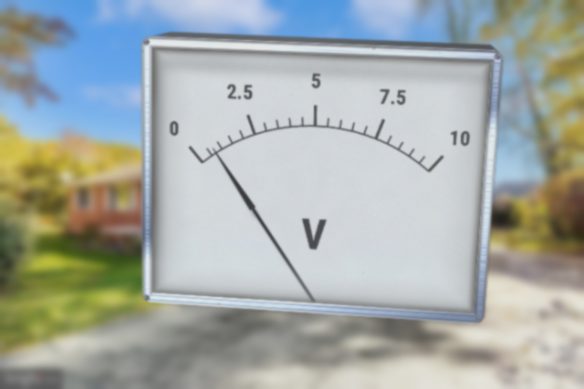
0.75 V
